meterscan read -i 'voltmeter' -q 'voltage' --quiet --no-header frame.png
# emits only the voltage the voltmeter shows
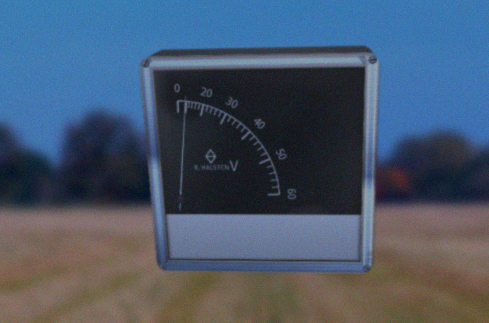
10 V
